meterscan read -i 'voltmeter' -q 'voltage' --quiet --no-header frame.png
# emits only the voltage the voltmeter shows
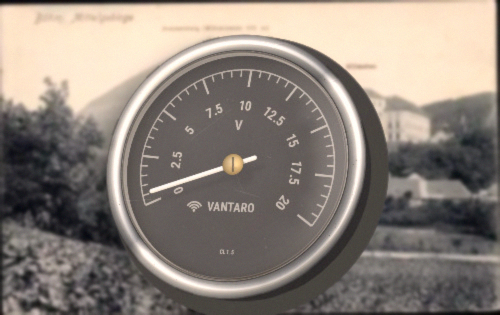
0.5 V
